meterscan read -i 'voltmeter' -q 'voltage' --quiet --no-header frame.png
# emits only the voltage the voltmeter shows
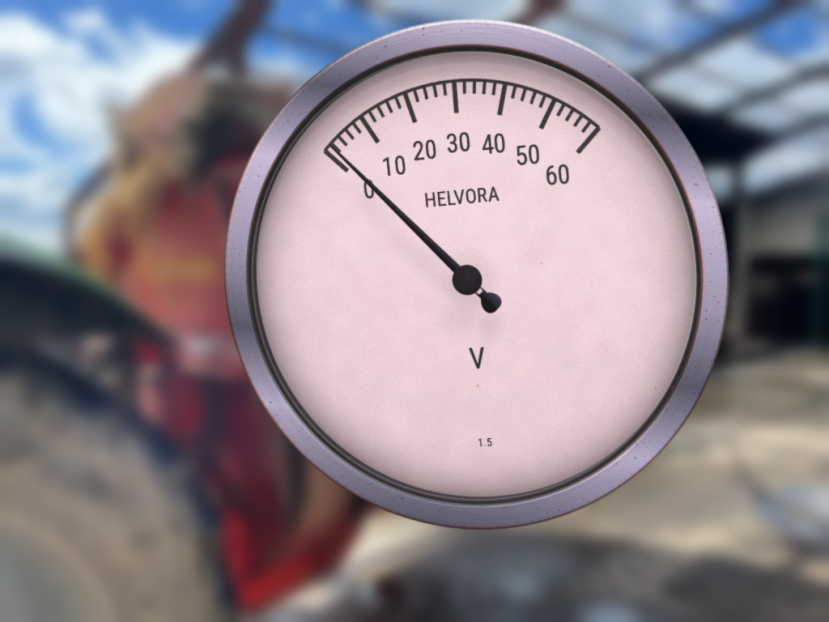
2 V
